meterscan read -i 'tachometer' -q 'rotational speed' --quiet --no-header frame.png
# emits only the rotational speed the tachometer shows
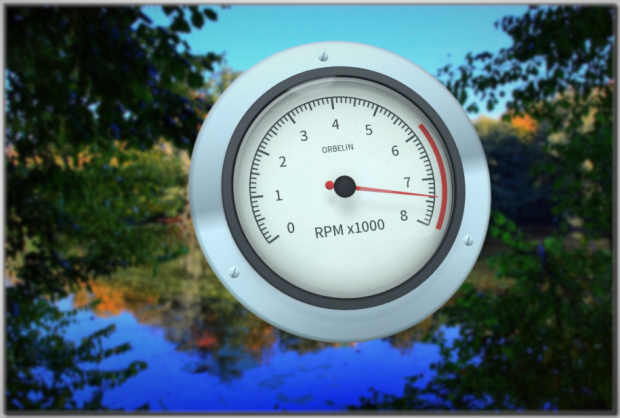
7400 rpm
